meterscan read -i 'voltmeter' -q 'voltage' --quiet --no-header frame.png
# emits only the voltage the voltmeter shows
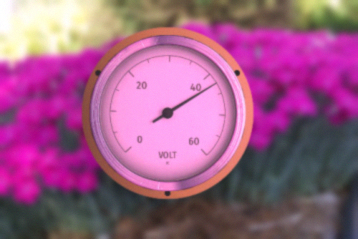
42.5 V
